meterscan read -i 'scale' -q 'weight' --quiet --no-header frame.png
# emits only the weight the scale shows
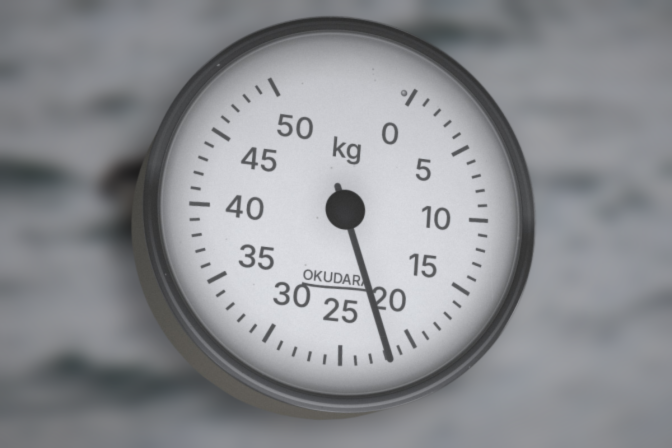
22 kg
